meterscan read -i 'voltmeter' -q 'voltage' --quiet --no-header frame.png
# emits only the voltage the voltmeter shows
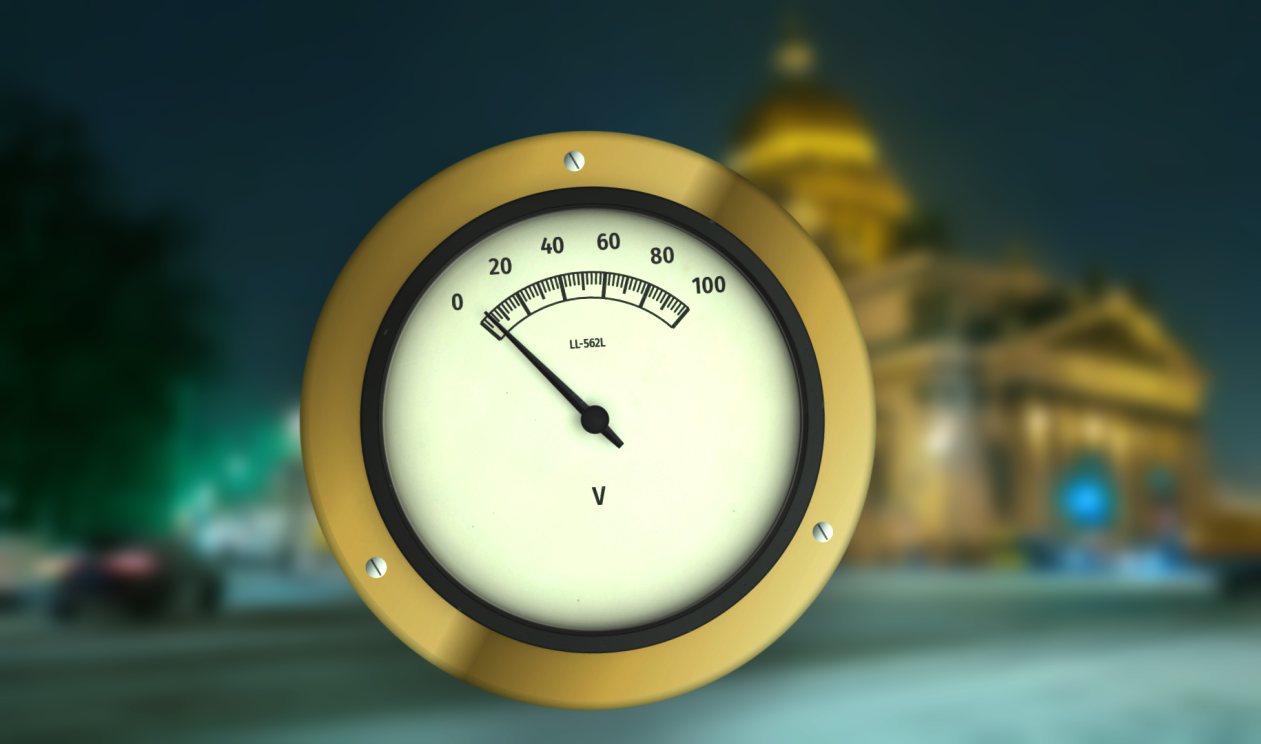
4 V
